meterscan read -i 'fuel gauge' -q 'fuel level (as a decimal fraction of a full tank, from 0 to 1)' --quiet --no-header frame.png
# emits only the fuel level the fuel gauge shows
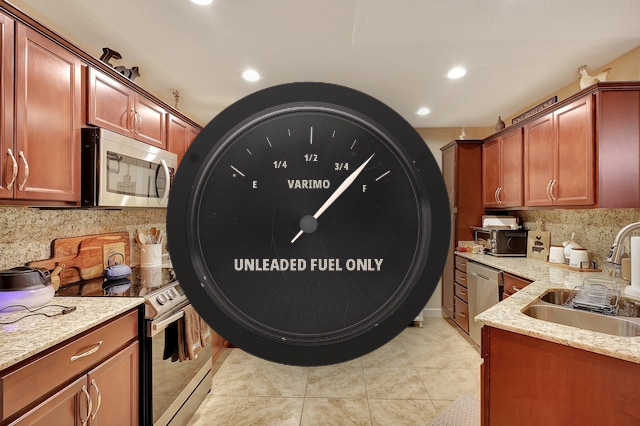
0.875
